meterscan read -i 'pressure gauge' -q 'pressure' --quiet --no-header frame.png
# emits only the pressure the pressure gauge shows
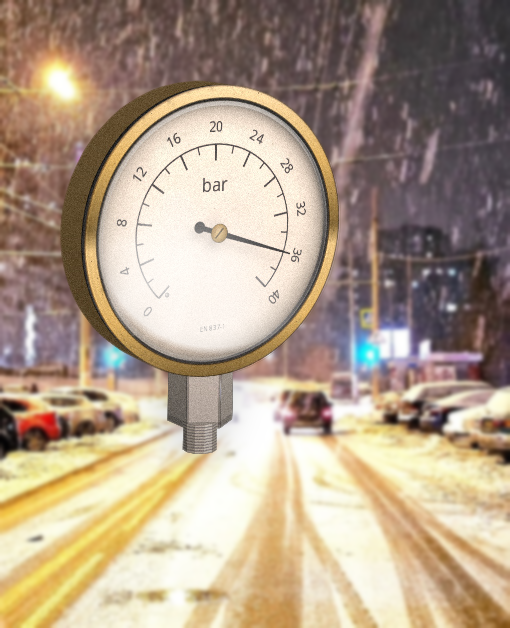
36 bar
